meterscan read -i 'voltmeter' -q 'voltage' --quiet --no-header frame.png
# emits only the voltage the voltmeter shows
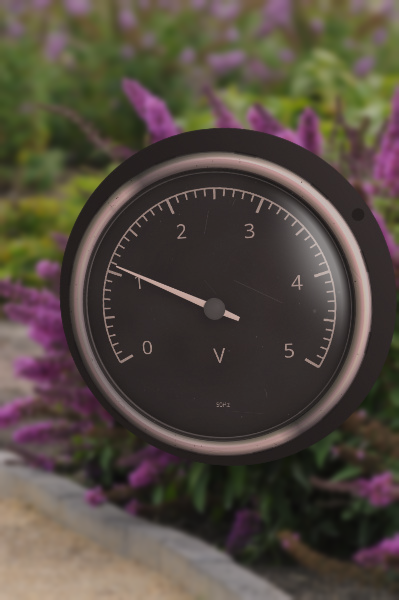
1.1 V
